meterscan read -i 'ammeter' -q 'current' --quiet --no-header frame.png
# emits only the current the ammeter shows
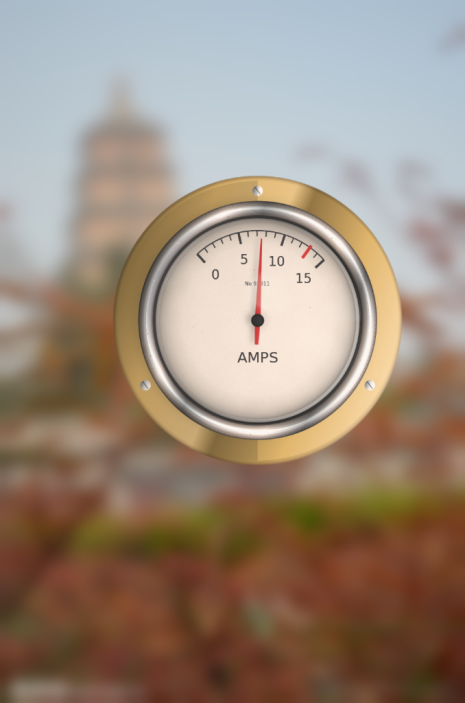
7.5 A
